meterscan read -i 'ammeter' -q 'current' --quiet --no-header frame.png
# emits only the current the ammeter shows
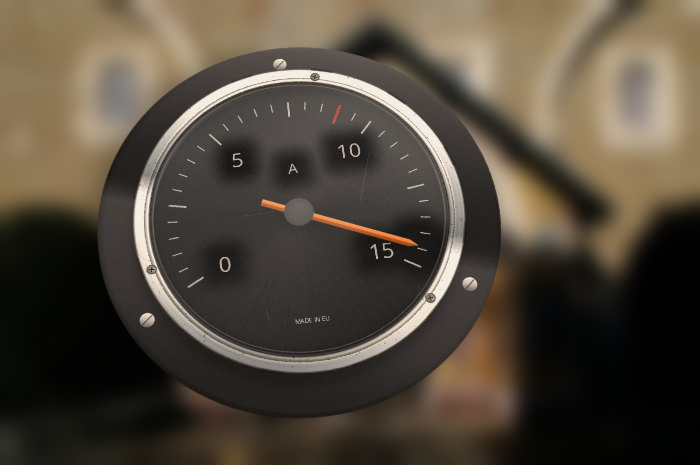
14.5 A
